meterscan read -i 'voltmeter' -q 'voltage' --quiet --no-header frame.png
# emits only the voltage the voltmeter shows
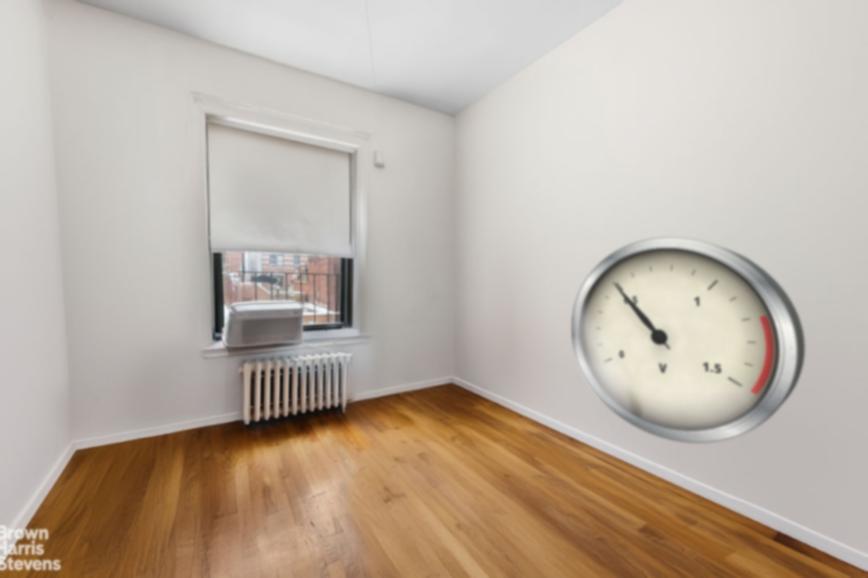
0.5 V
